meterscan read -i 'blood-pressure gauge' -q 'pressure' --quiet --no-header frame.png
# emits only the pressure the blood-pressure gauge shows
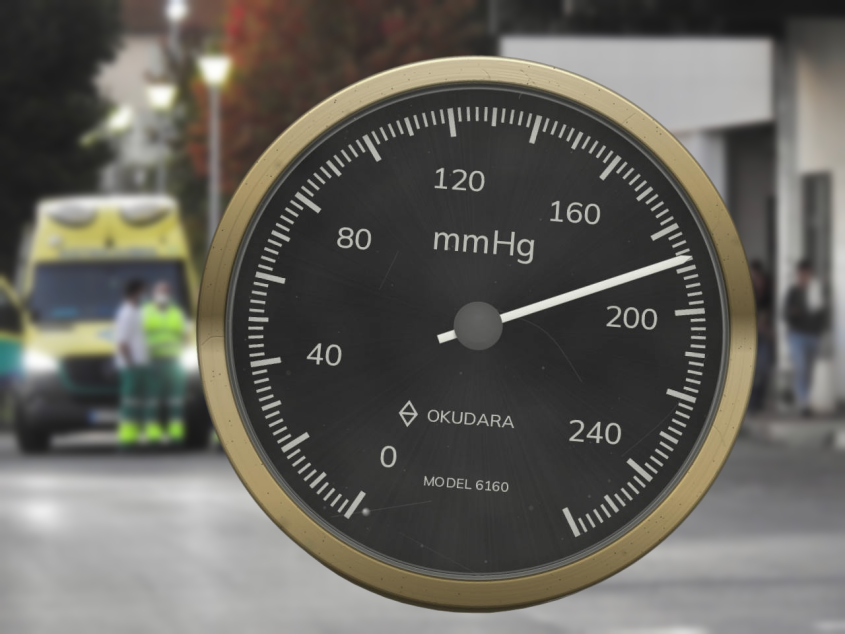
188 mmHg
